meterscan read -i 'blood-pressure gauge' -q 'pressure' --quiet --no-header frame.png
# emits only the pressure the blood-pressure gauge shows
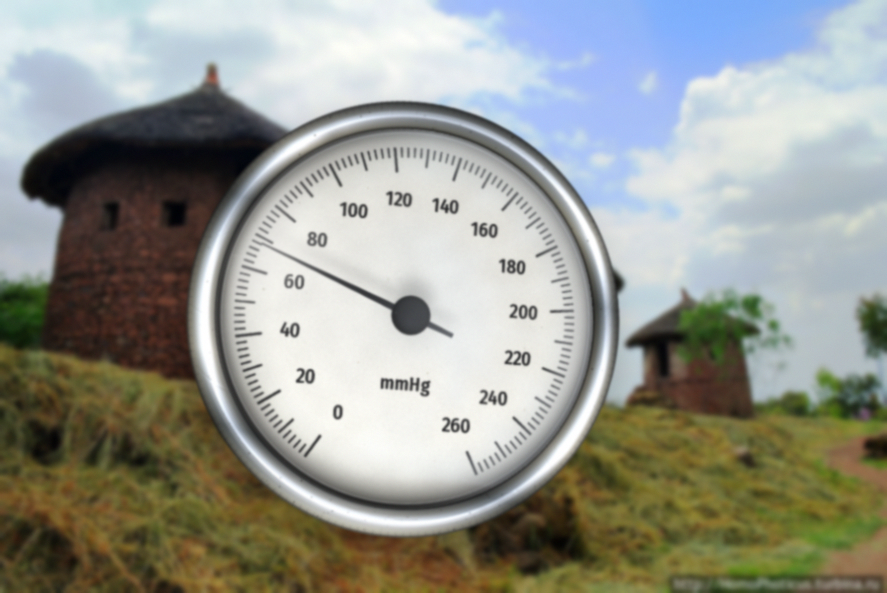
68 mmHg
